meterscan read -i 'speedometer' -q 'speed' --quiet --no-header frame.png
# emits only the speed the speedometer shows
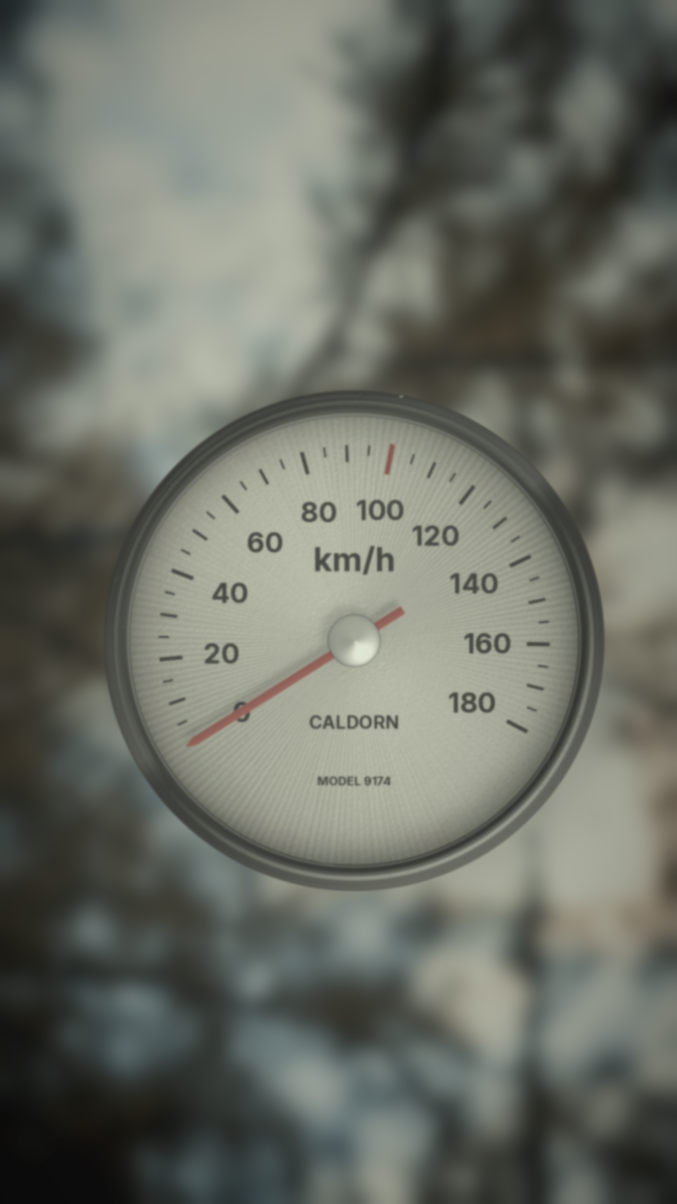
0 km/h
